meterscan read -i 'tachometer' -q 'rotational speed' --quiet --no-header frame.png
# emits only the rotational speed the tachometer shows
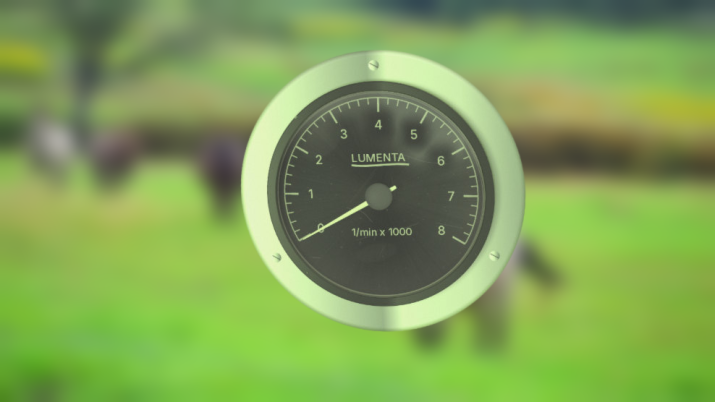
0 rpm
